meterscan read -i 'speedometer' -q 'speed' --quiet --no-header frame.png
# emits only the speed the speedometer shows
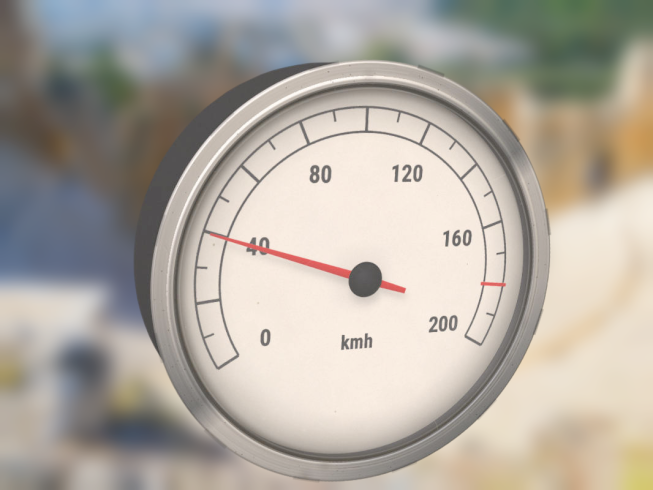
40 km/h
